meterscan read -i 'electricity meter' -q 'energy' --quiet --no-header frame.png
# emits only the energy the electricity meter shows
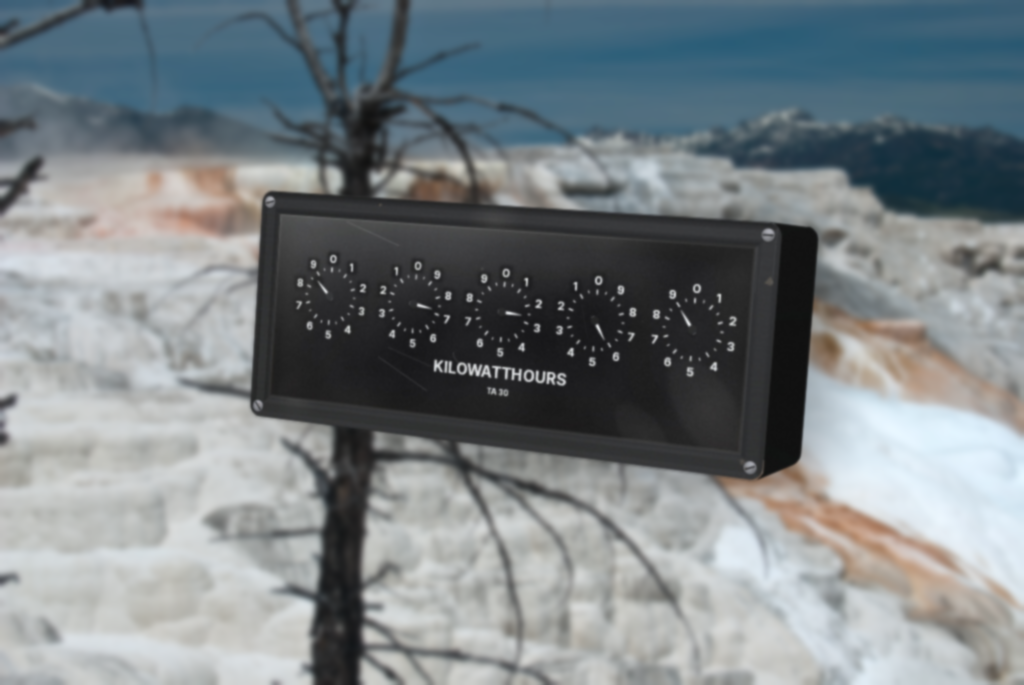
87259 kWh
